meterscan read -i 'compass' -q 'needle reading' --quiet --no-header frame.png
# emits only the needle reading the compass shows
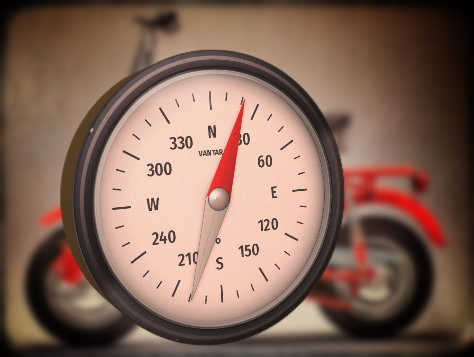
20 °
